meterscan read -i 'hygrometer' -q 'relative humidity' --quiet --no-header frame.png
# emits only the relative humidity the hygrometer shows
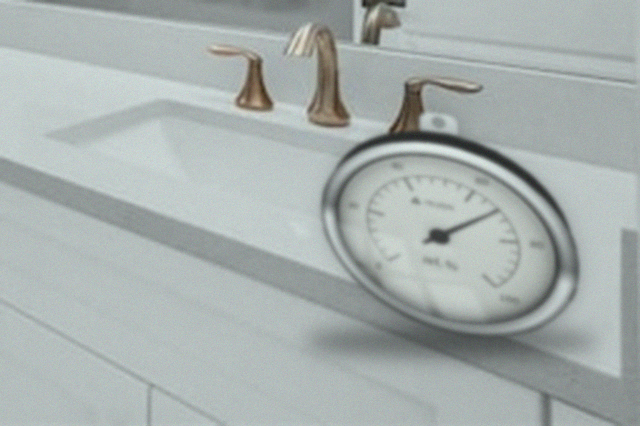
68 %
